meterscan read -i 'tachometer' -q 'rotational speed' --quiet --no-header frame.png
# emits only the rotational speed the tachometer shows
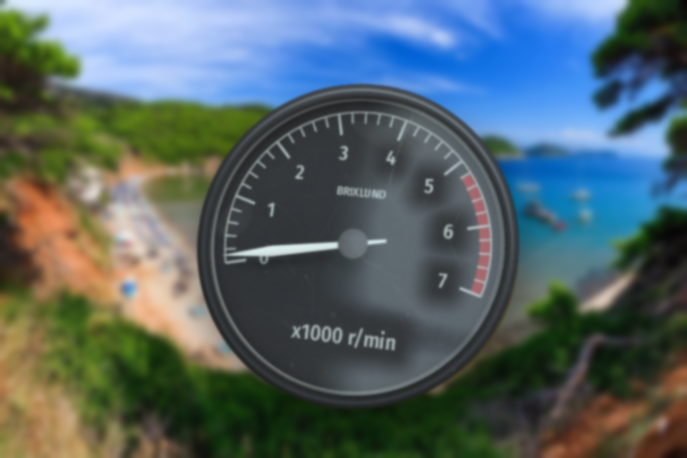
100 rpm
